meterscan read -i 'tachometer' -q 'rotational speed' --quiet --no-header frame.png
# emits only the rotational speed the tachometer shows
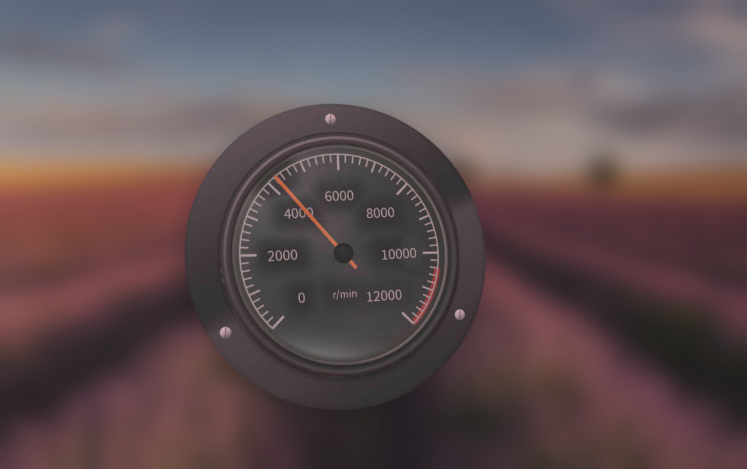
4200 rpm
